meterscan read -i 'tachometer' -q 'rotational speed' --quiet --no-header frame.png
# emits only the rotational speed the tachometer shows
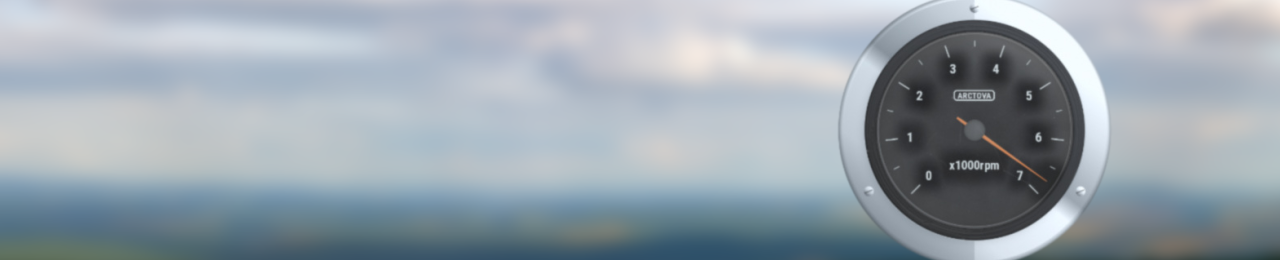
6750 rpm
